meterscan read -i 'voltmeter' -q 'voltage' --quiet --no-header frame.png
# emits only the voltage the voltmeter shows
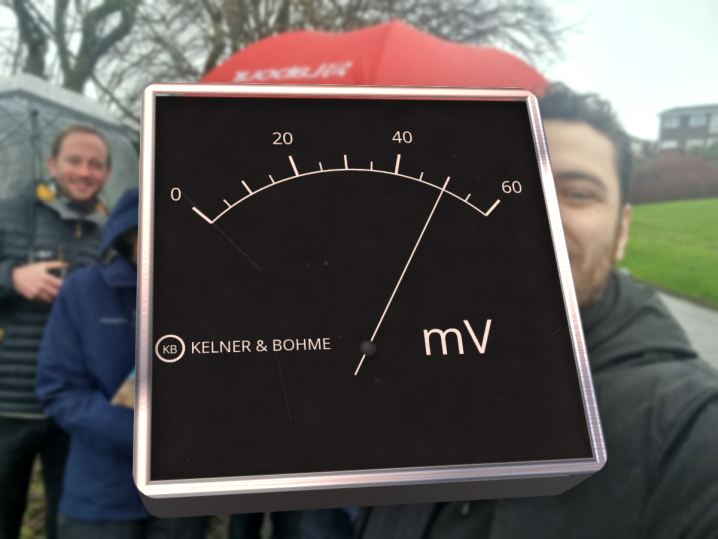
50 mV
